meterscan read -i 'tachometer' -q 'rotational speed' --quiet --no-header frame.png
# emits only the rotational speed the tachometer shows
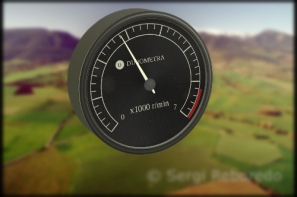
2800 rpm
